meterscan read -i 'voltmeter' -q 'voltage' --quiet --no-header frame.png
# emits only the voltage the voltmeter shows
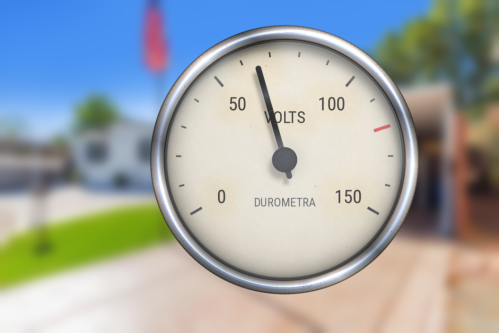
65 V
